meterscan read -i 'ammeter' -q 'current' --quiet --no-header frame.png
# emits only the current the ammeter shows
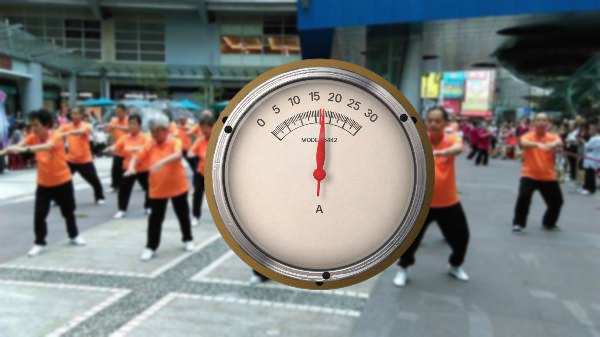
17.5 A
